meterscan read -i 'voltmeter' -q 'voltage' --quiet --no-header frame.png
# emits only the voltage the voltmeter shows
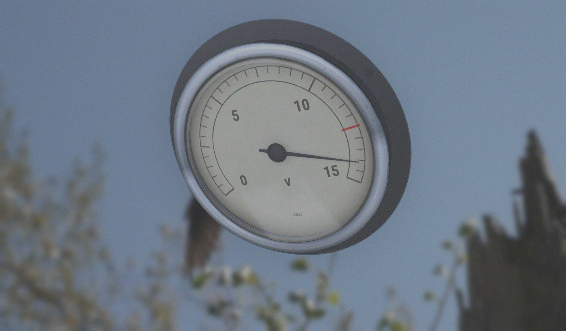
14 V
